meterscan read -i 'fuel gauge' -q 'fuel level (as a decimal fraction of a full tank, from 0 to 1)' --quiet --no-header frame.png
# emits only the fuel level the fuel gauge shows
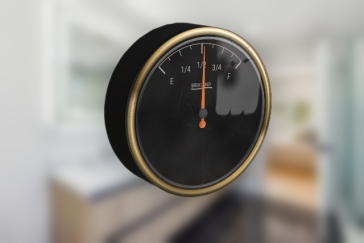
0.5
